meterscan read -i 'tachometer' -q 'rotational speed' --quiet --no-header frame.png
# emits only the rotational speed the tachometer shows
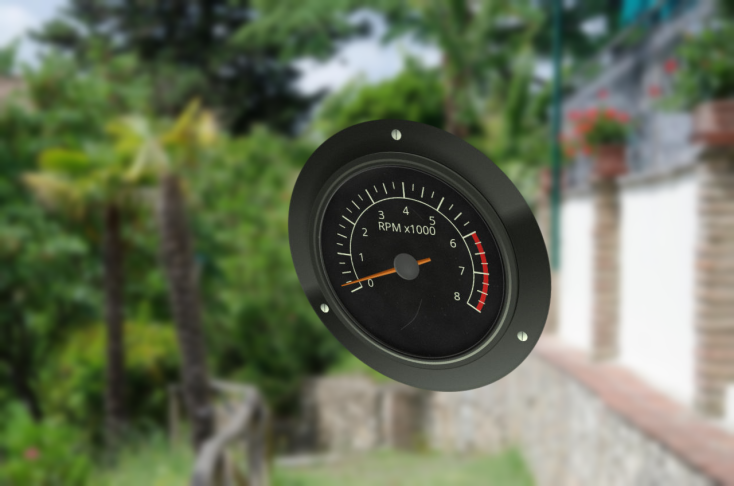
250 rpm
